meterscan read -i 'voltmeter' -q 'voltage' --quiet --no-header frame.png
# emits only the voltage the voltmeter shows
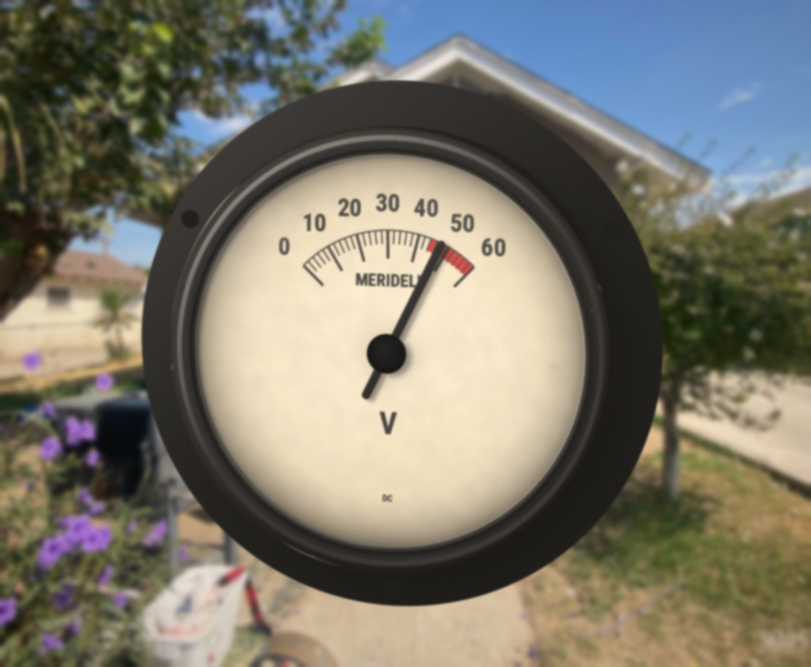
48 V
